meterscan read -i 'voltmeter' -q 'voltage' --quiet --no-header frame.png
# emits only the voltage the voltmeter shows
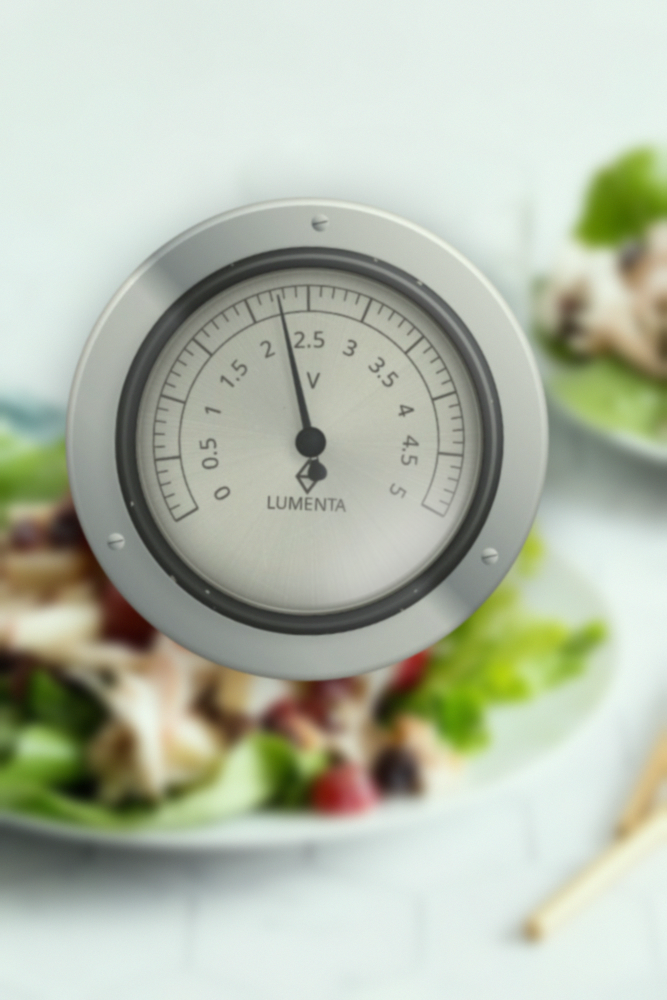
2.25 V
